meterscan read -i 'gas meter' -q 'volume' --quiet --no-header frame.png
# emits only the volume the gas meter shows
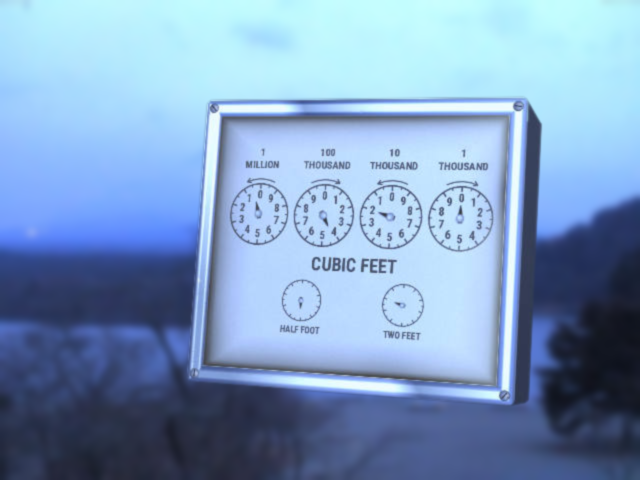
42000 ft³
